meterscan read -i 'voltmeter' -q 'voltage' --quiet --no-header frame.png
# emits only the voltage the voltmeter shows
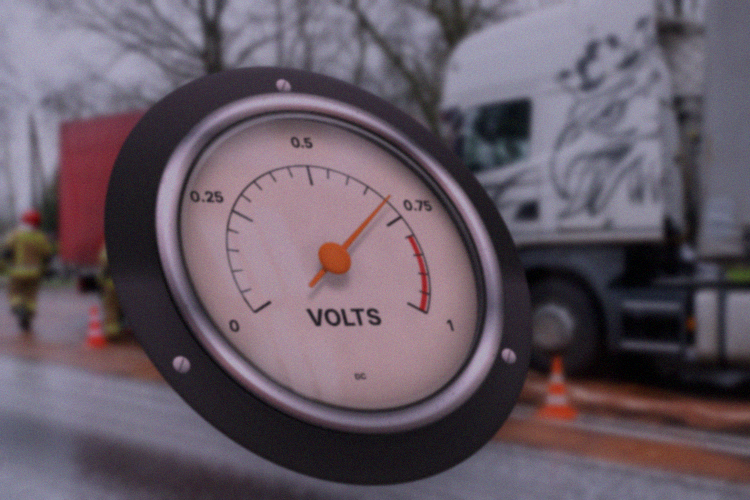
0.7 V
